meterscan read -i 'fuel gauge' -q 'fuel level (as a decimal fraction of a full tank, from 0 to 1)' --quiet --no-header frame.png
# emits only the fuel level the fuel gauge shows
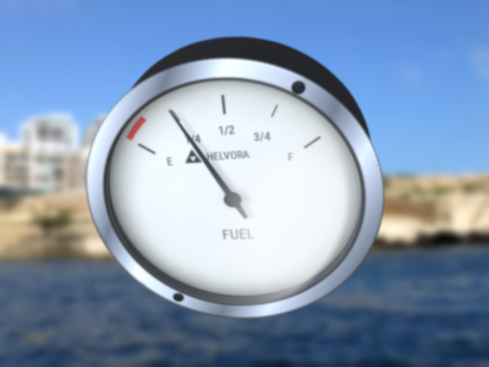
0.25
